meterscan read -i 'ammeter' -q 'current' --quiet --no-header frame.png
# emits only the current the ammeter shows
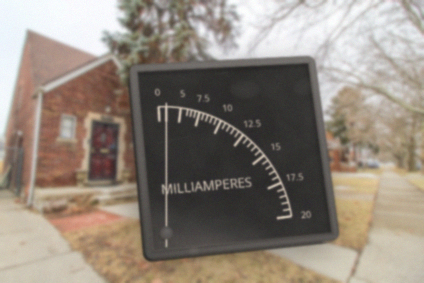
2.5 mA
